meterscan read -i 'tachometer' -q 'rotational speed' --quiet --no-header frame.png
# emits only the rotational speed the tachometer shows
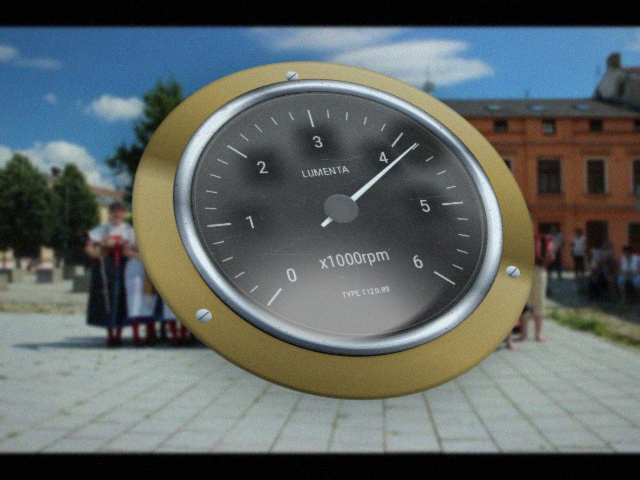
4200 rpm
